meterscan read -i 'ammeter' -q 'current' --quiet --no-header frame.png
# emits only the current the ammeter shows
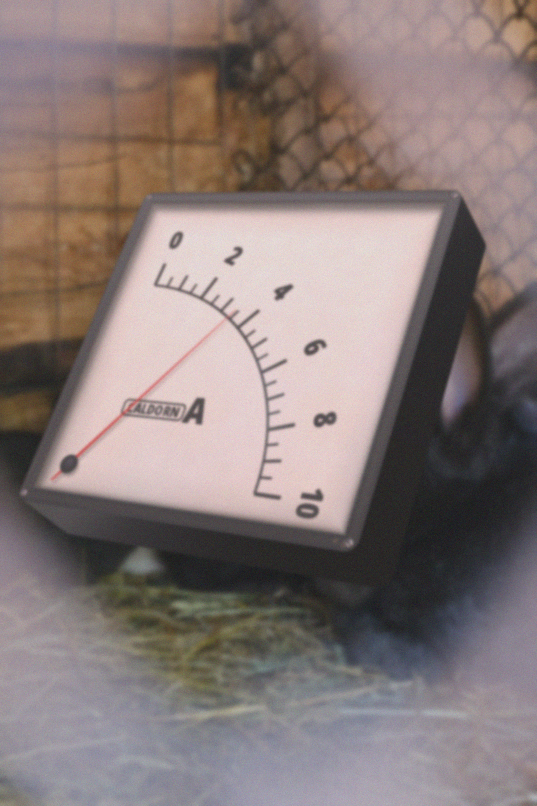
3.5 A
